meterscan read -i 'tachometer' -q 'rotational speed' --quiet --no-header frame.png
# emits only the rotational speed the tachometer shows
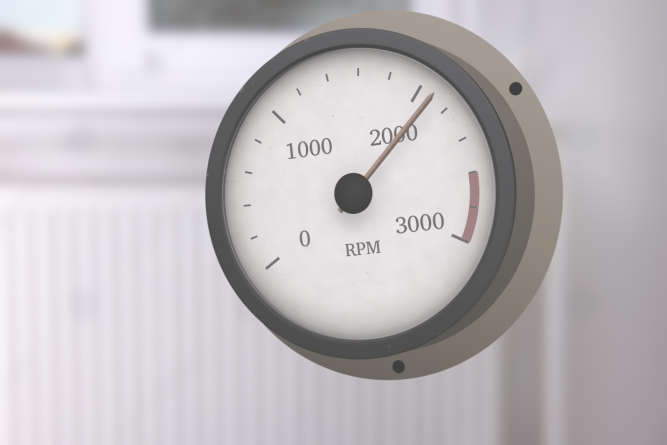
2100 rpm
